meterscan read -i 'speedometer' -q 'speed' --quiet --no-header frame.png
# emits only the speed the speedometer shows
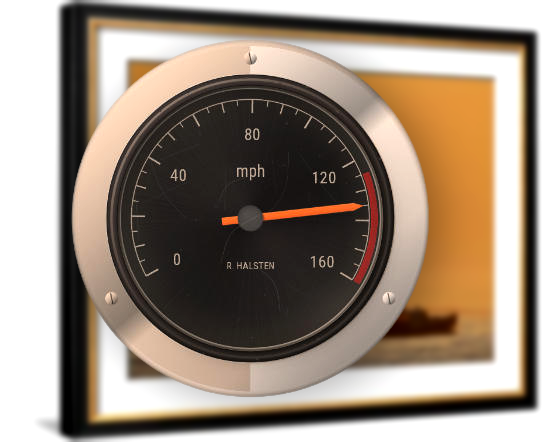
135 mph
